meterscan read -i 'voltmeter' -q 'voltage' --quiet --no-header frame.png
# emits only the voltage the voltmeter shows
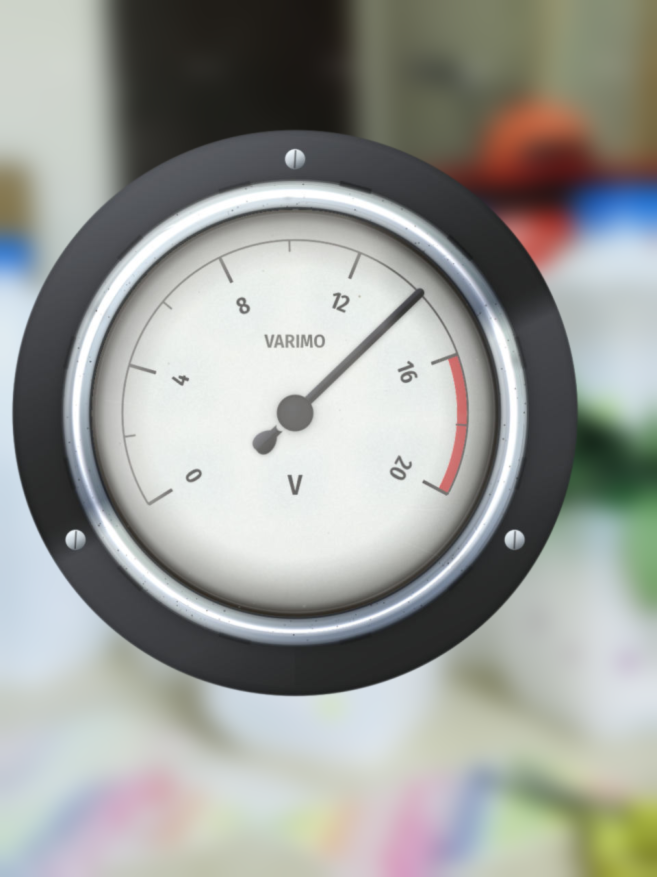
14 V
